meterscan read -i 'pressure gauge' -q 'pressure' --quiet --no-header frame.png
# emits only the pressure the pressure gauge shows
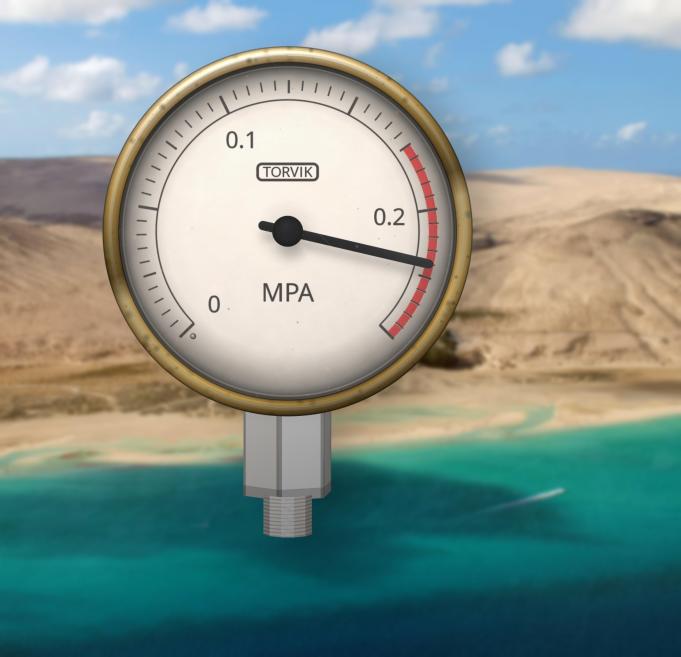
0.22 MPa
